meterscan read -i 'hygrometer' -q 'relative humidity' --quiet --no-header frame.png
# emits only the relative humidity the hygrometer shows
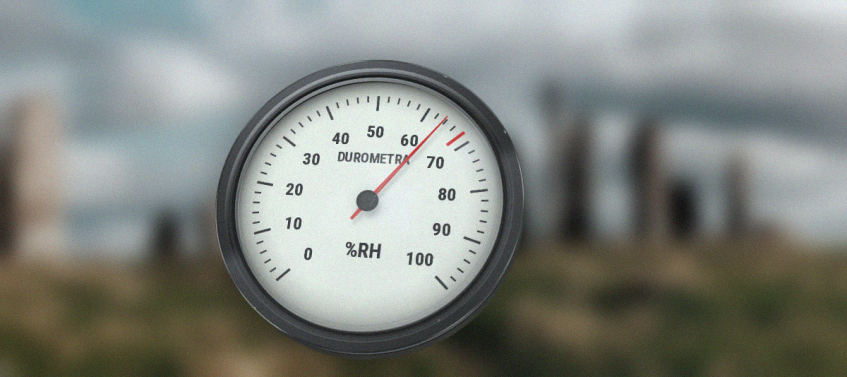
64 %
